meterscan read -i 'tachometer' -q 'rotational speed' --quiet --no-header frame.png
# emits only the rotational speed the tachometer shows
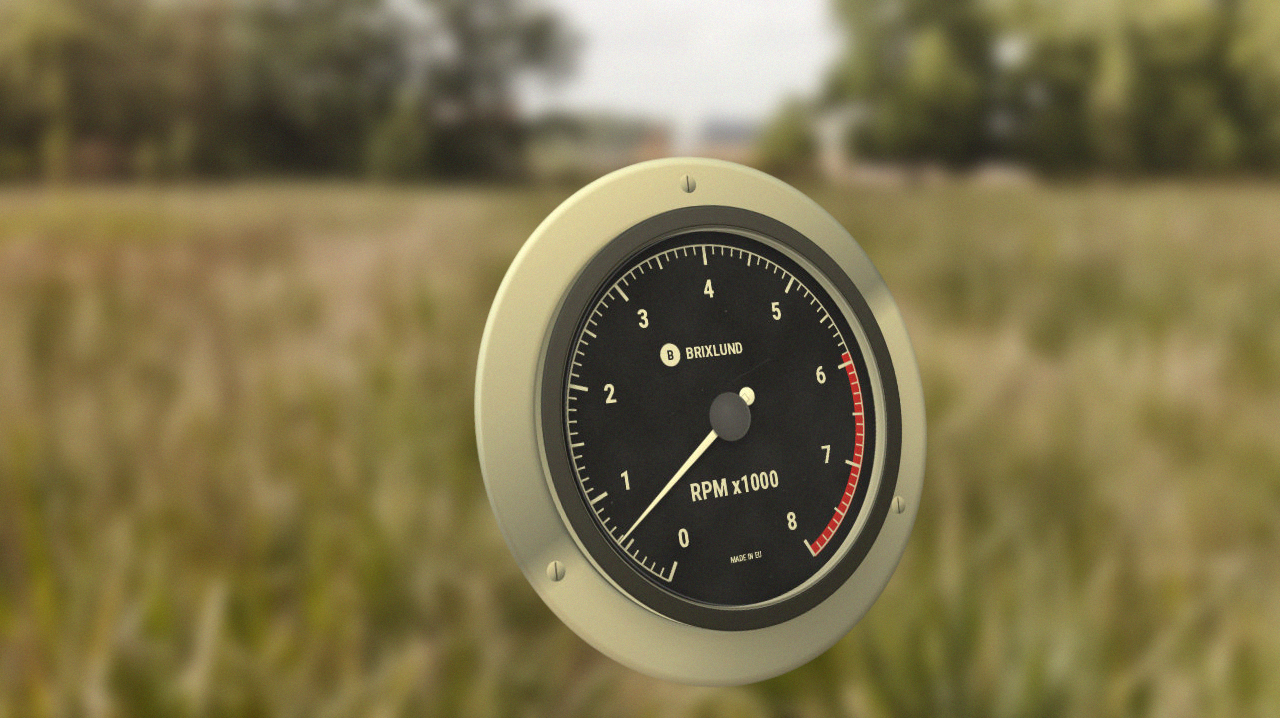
600 rpm
